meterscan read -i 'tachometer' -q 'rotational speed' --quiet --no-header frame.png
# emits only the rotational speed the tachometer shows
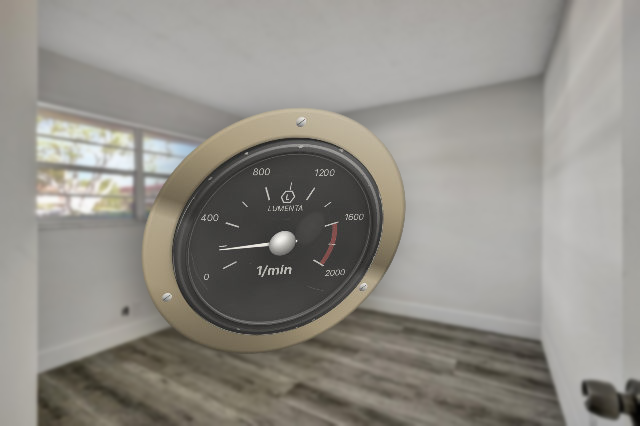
200 rpm
